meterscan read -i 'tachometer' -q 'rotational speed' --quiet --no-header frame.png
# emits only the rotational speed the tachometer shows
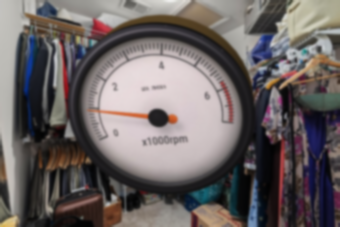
1000 rpm
